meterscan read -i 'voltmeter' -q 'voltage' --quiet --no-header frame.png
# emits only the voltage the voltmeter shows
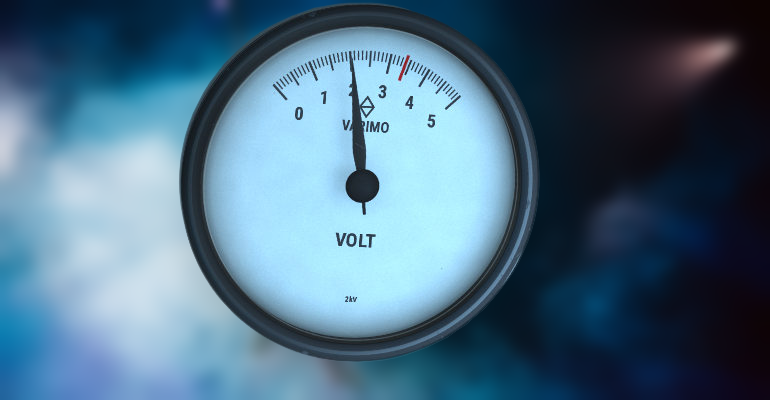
2 V
